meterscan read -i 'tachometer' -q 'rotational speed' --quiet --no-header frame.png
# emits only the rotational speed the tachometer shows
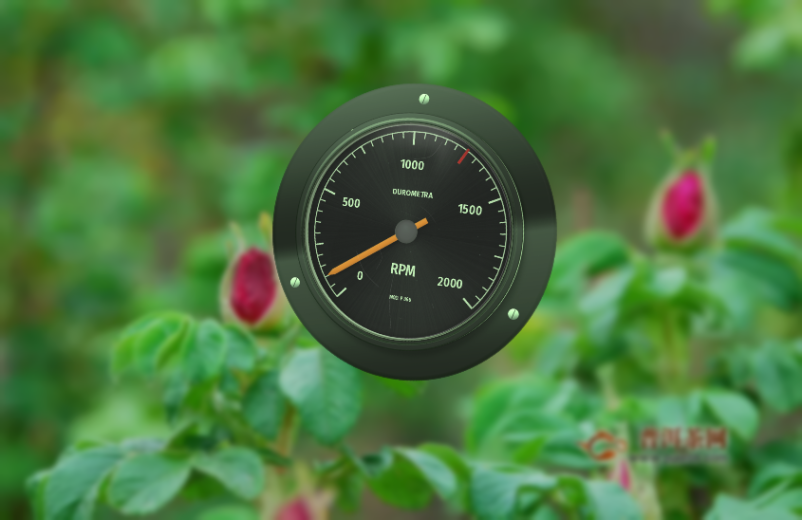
100 rpm
